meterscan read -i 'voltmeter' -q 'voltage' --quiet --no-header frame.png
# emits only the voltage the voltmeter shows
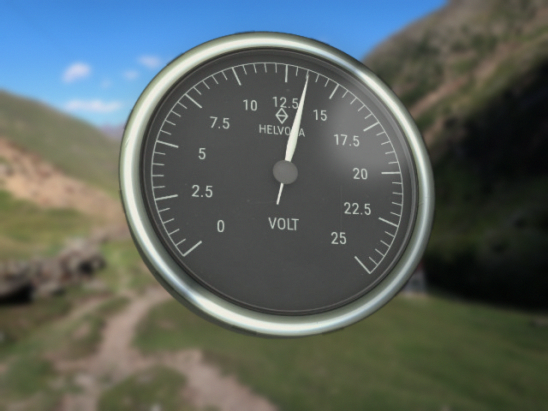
13.5 V
